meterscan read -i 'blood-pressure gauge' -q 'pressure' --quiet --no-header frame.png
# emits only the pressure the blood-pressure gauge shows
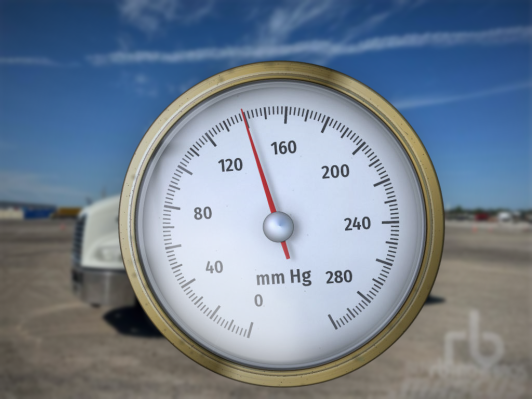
140 mmHg
